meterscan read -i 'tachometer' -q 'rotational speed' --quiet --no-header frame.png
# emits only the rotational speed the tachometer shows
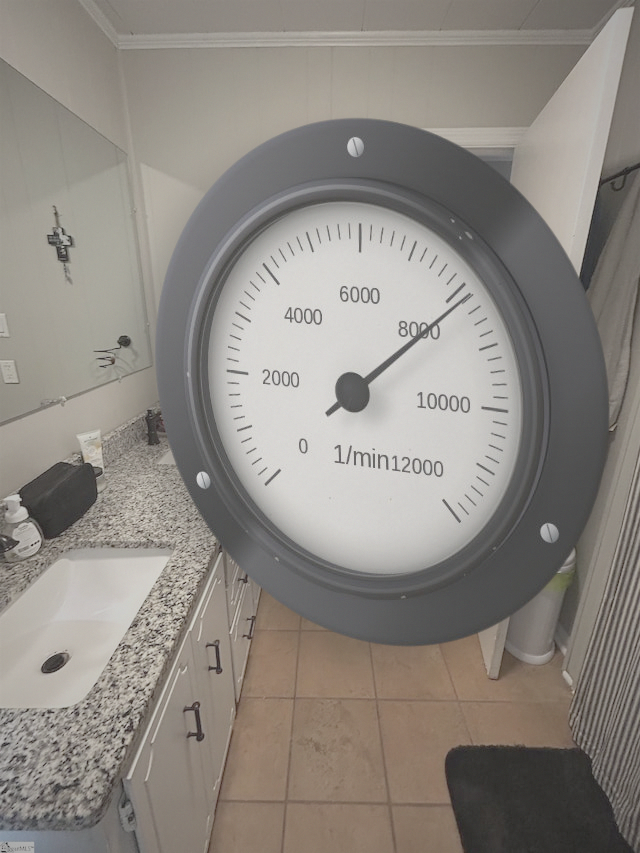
8200 rpm
